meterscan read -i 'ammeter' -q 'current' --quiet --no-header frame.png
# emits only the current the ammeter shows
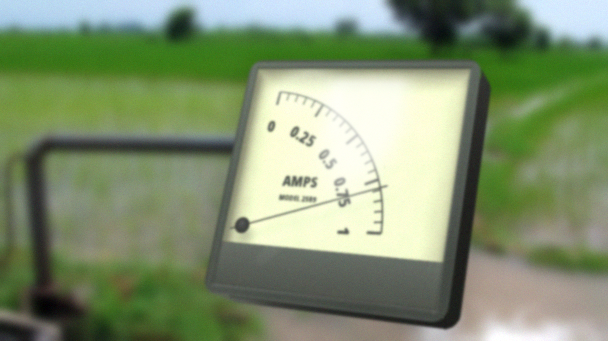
0.8 A
